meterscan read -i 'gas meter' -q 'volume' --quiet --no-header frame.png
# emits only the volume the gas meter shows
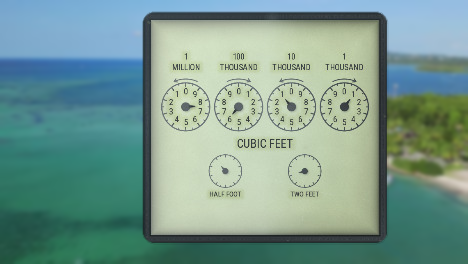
761100 ft³
